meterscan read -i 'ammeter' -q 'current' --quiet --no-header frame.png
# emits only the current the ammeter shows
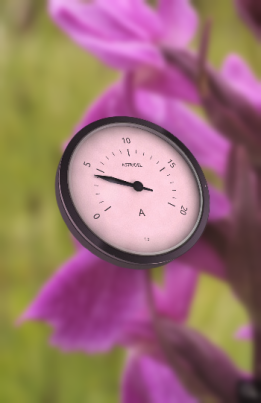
4 A
